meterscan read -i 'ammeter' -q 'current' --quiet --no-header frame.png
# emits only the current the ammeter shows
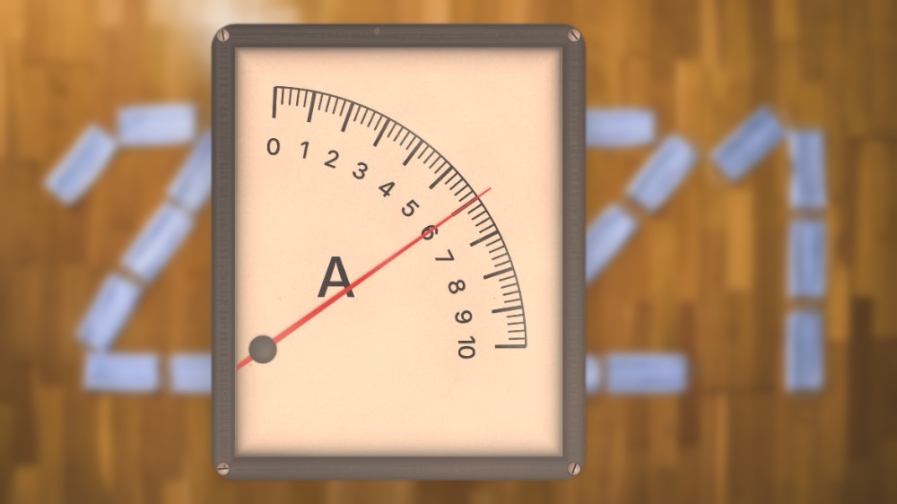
6 A
